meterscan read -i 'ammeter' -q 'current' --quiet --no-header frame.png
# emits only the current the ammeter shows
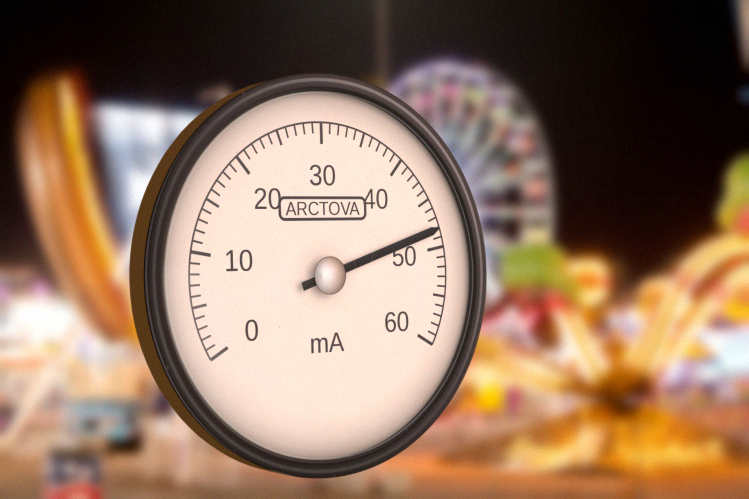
48 mA
